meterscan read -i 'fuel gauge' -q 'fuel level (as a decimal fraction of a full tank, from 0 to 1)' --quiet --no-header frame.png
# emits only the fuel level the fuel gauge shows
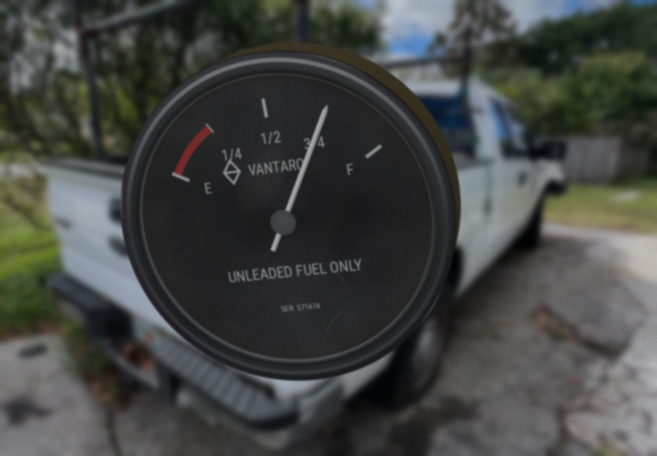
0.75
